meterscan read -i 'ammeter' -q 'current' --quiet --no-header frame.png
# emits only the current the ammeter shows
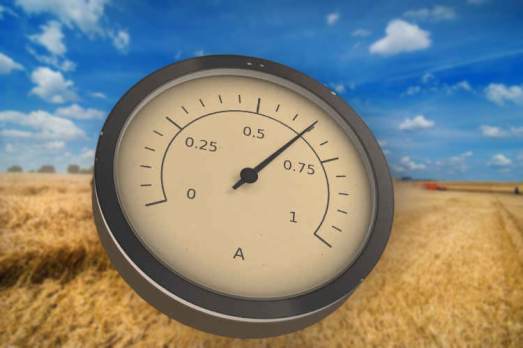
0.65 A
